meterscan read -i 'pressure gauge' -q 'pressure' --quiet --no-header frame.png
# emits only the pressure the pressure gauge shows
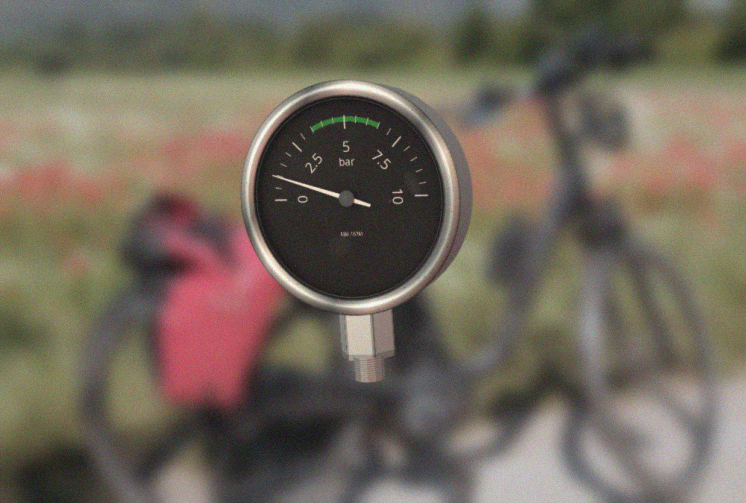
1 bar
